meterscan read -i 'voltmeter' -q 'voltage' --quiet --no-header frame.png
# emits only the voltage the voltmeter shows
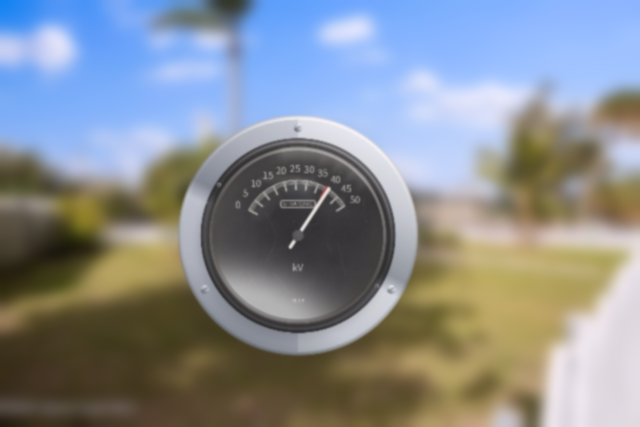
40 kV
